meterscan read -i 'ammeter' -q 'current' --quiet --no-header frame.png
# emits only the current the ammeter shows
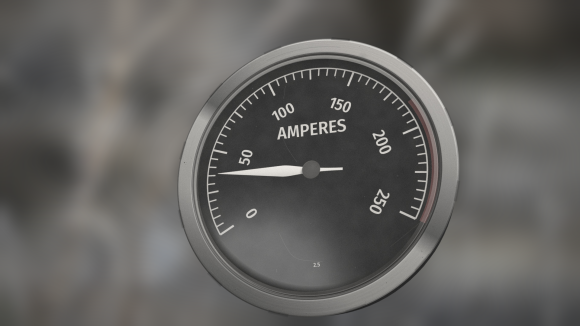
35 A
